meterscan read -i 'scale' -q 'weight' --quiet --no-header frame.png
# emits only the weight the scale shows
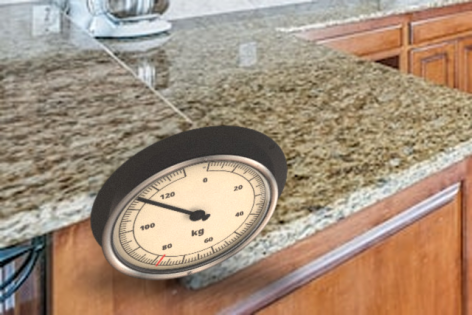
115 kg
